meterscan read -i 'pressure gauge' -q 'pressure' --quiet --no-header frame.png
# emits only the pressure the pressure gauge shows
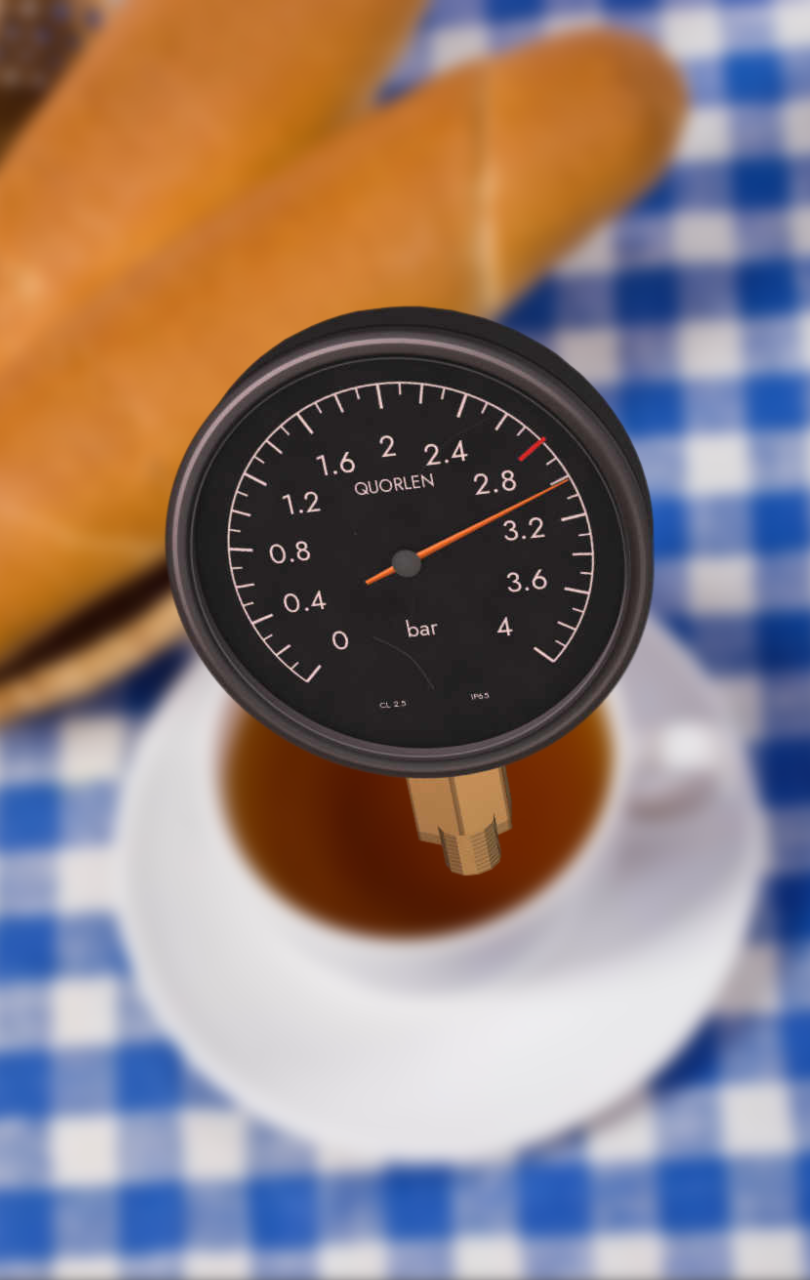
3 bar
